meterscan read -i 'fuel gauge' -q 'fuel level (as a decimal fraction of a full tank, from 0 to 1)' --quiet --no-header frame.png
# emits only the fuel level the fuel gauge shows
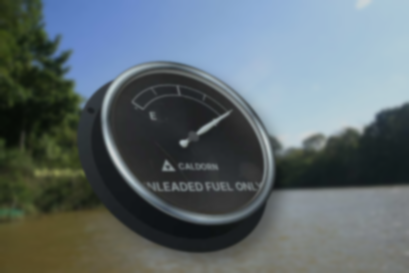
1
